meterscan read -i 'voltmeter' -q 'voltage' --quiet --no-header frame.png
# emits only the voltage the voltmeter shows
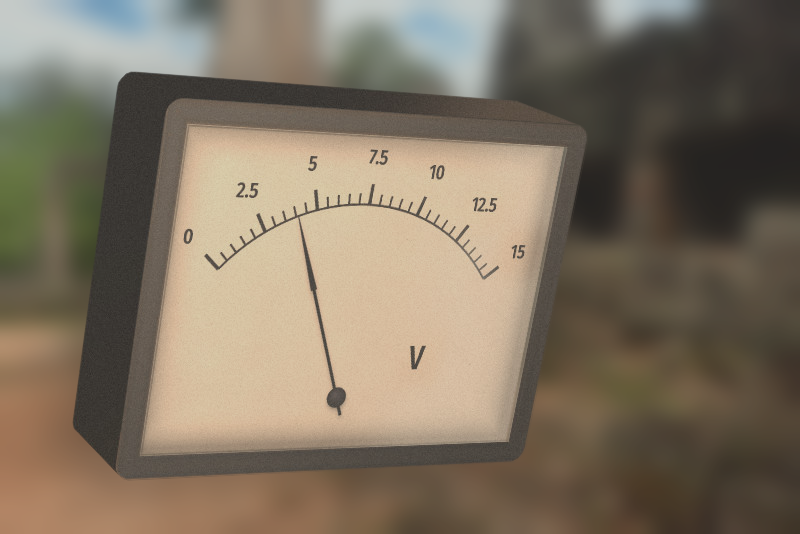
4 V
